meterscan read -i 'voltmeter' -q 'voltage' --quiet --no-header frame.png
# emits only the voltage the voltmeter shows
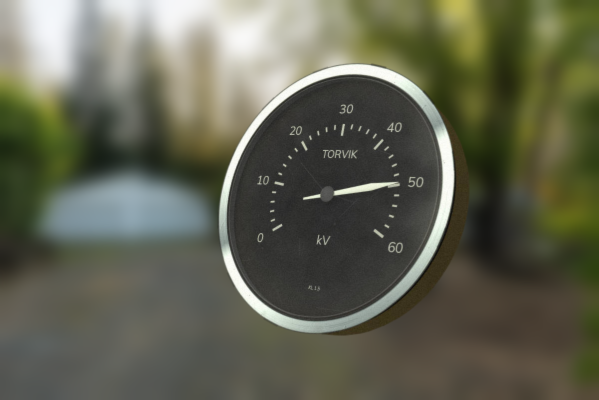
50 kV
